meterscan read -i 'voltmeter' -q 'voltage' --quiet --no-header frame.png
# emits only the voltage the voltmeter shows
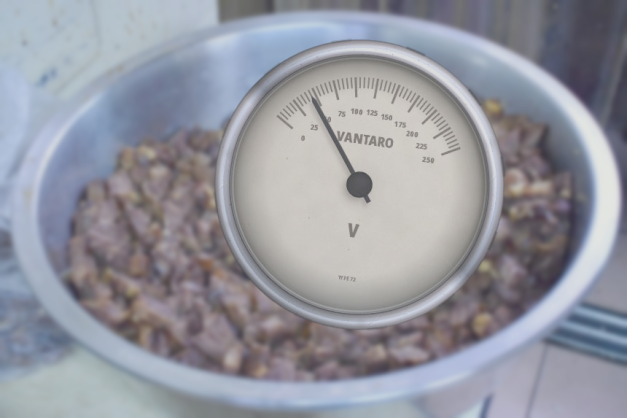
45 V
